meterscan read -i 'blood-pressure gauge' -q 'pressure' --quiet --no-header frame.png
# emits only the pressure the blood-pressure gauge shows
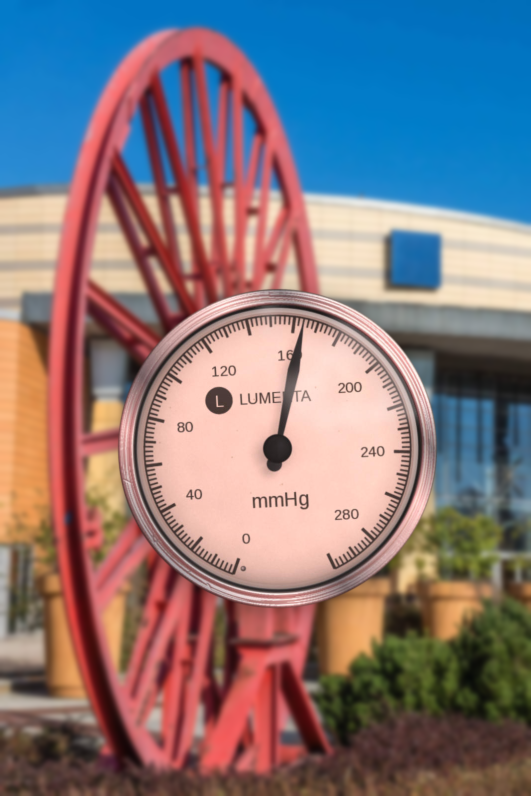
164 mmHg
